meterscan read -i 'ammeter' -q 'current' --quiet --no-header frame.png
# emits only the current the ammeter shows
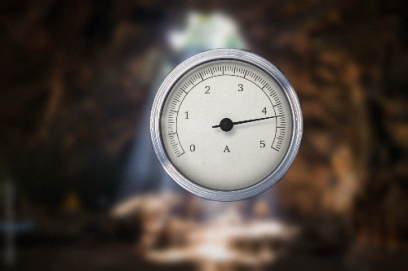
4.25 A
